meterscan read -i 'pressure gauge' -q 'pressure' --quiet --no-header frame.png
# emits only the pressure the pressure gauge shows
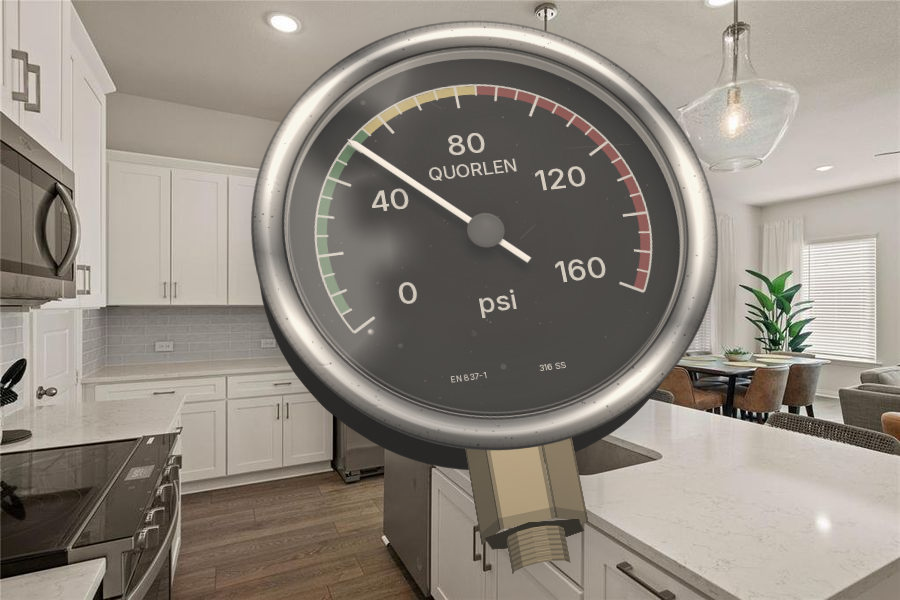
50 psi
